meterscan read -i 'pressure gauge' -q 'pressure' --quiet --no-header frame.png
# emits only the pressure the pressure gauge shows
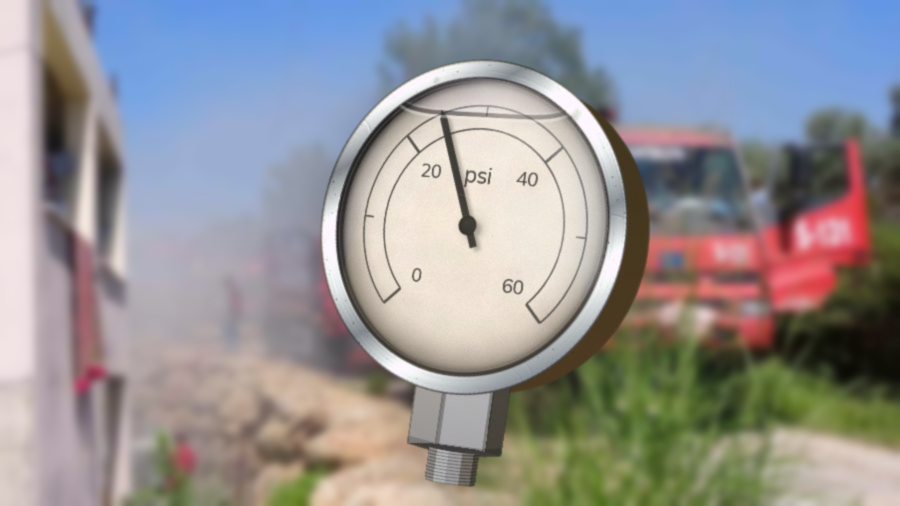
25 psi
